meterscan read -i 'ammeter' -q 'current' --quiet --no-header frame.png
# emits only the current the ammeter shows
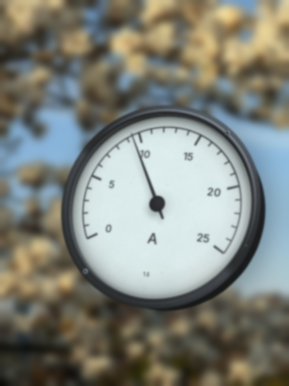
9.5 A
